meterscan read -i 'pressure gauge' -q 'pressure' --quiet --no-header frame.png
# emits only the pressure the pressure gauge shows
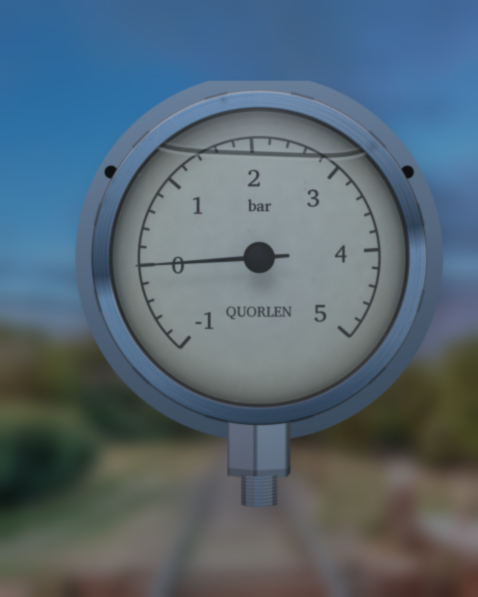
0 bar
